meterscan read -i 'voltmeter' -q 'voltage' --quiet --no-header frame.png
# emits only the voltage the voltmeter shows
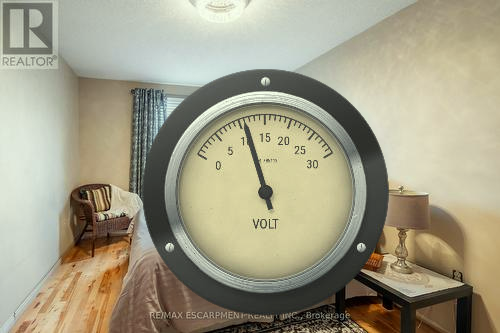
11 V
